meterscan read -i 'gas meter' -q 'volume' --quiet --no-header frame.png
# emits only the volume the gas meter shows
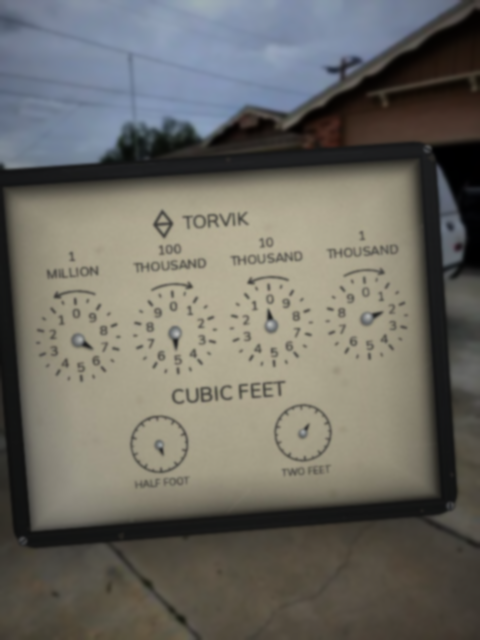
650200 ft³
